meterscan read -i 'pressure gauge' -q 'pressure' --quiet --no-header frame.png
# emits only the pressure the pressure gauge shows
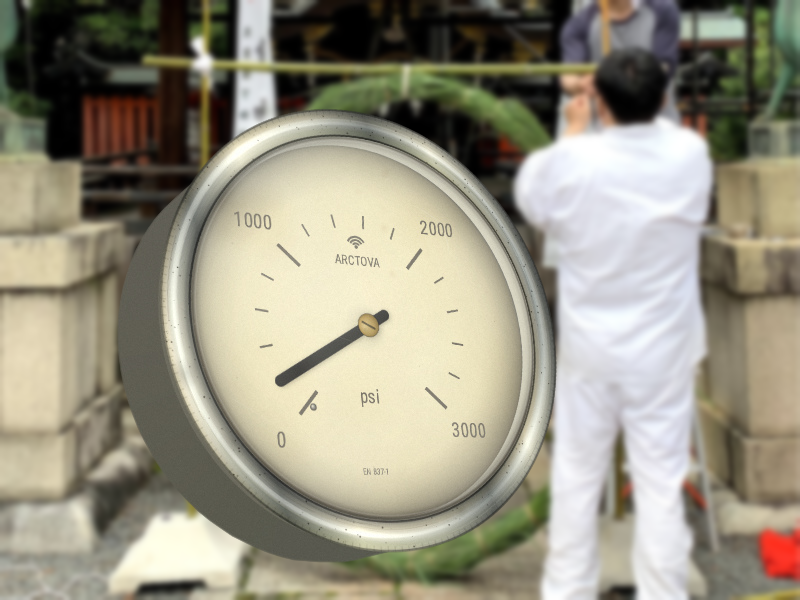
200 psi
